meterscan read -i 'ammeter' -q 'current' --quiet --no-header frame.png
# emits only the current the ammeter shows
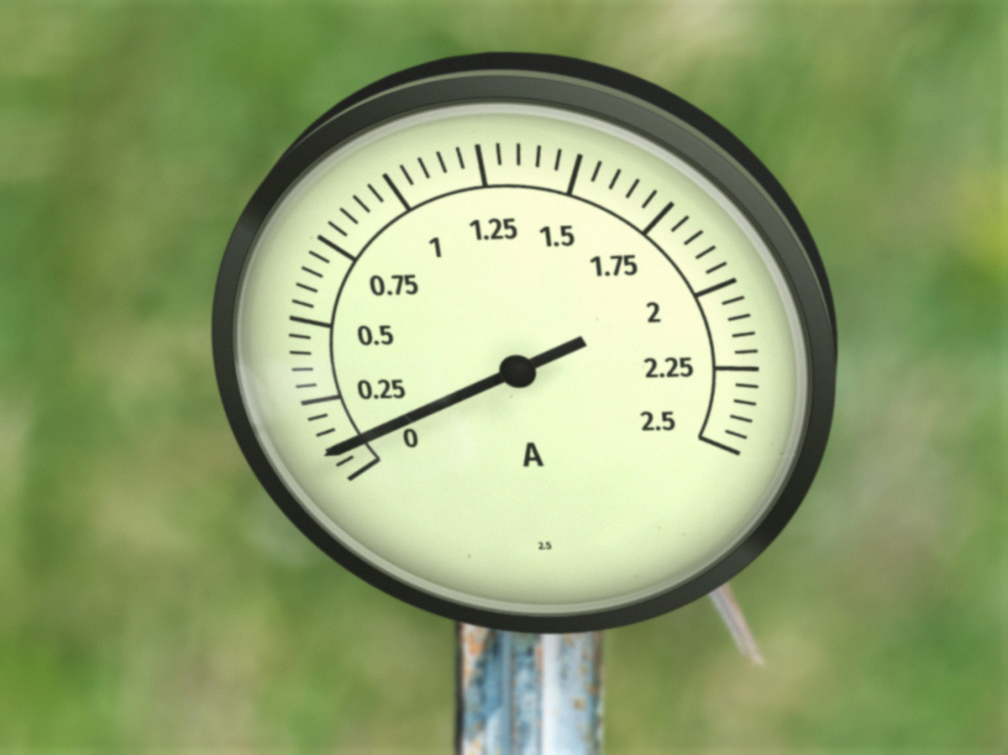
0.1 A
